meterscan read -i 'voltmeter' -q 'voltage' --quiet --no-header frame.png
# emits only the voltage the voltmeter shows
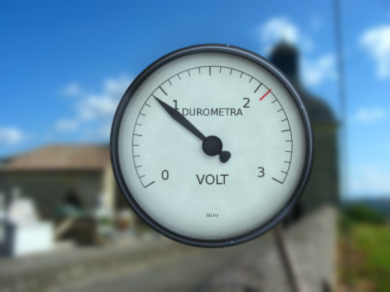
0.9 V
